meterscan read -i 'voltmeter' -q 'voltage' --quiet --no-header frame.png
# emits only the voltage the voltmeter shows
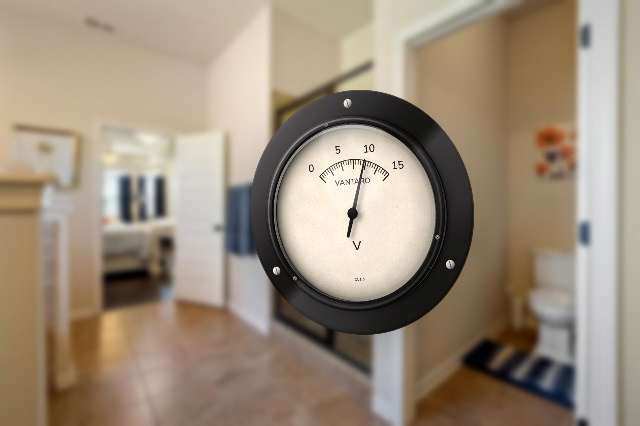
10 V
